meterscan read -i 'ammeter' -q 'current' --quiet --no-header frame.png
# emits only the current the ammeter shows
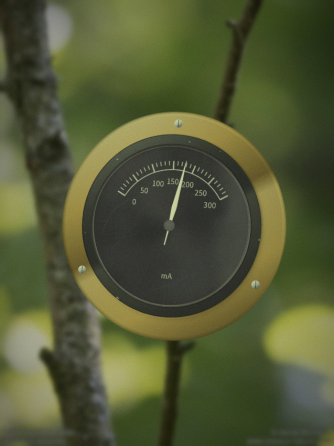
180 mA
